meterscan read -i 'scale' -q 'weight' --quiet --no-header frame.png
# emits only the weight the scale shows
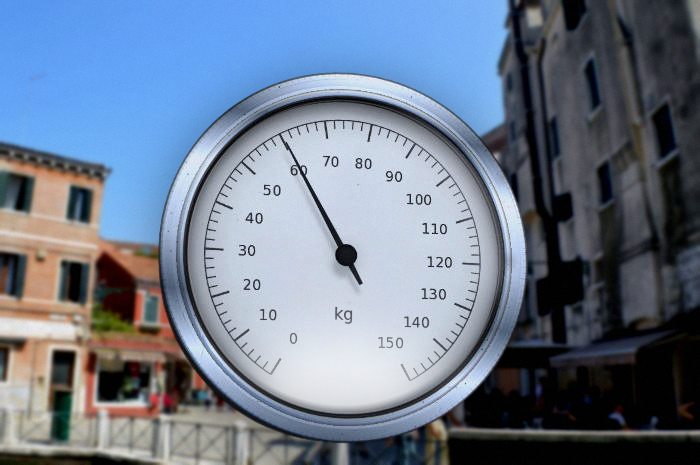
60 kg
